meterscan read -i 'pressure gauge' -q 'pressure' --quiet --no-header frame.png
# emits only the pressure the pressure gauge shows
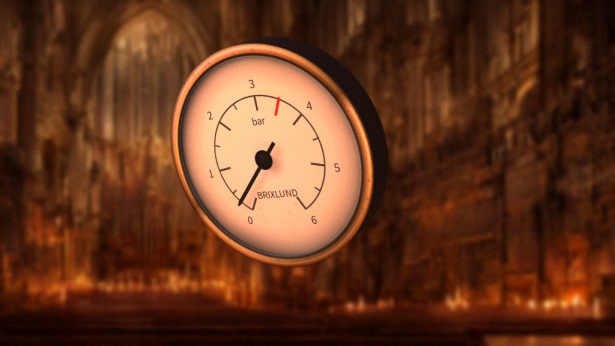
0.25 bar
